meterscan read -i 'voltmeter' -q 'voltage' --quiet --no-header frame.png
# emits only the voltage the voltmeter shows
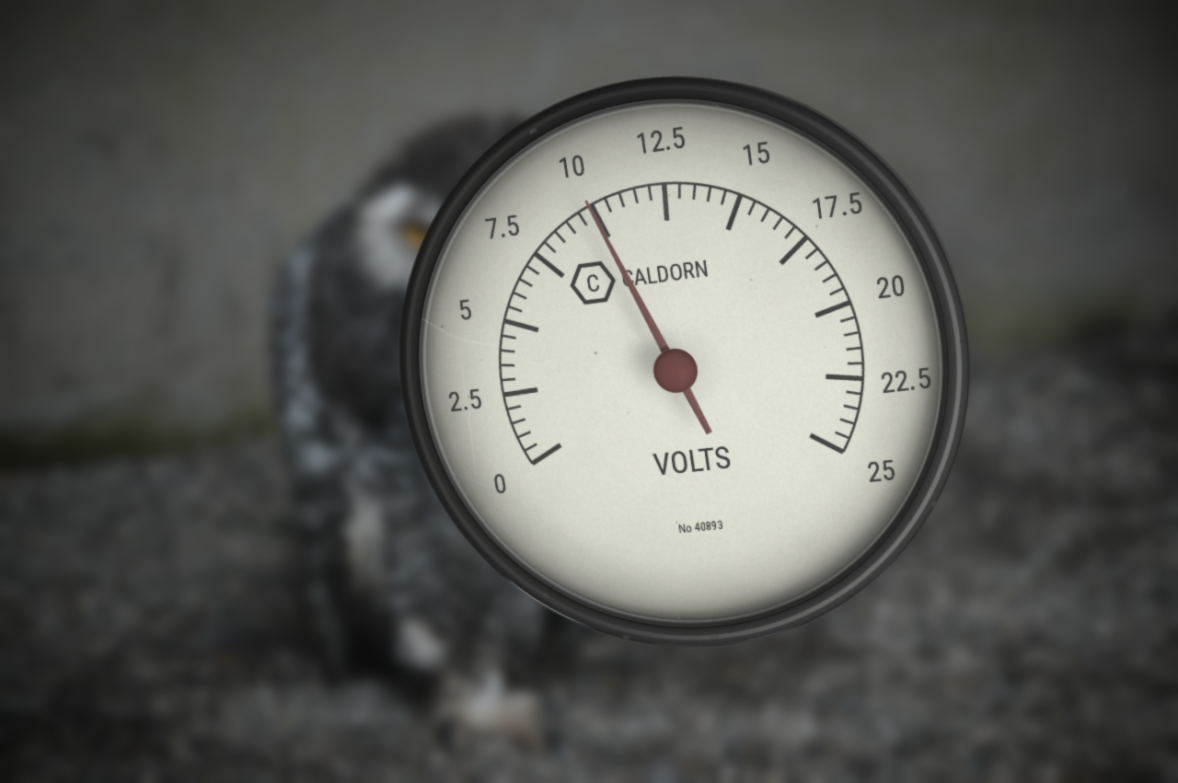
10 V
